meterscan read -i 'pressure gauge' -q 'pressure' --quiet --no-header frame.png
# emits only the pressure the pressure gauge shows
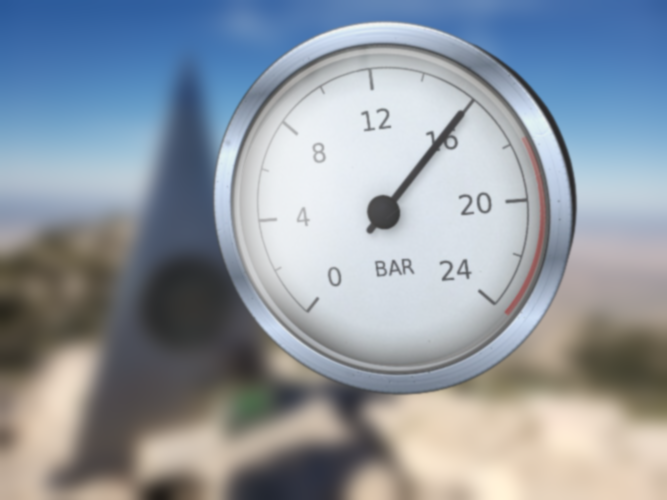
16 bar
